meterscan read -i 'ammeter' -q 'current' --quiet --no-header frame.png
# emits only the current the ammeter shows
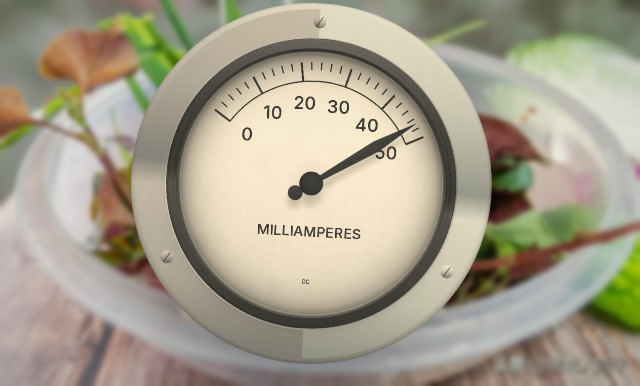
47 mA
